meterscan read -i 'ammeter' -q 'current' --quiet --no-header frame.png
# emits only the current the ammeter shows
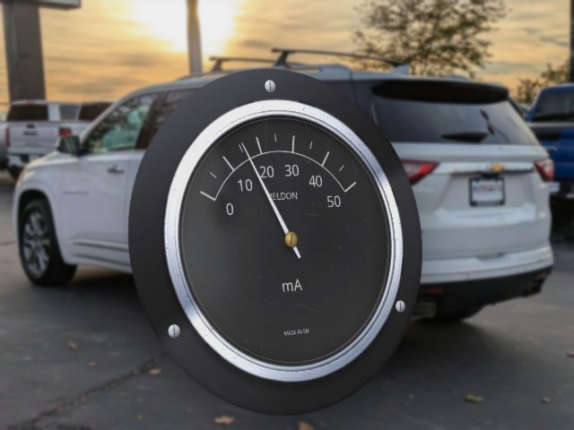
15 mA
